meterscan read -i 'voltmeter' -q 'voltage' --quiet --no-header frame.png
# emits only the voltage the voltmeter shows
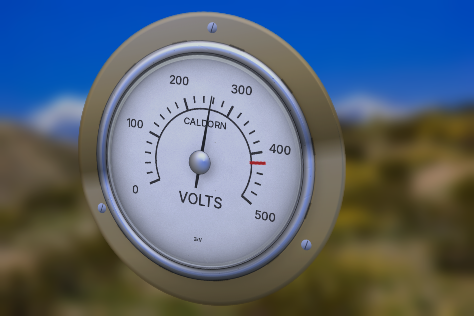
260 V
